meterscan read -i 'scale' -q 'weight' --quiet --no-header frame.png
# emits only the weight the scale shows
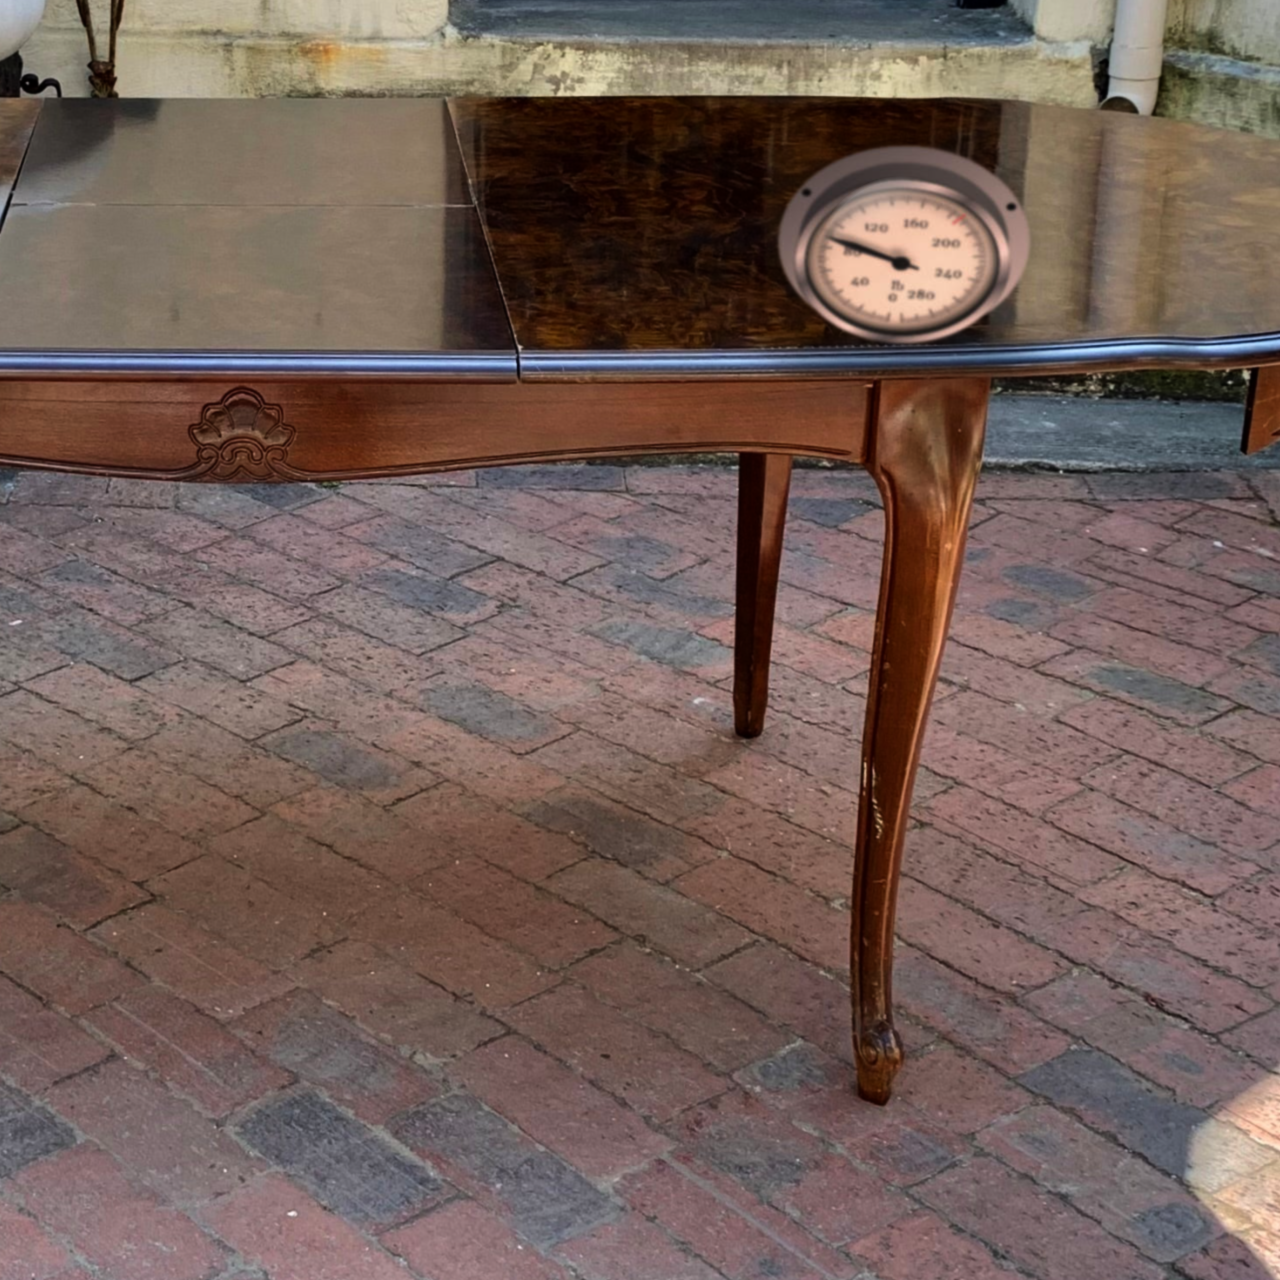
90 lb
